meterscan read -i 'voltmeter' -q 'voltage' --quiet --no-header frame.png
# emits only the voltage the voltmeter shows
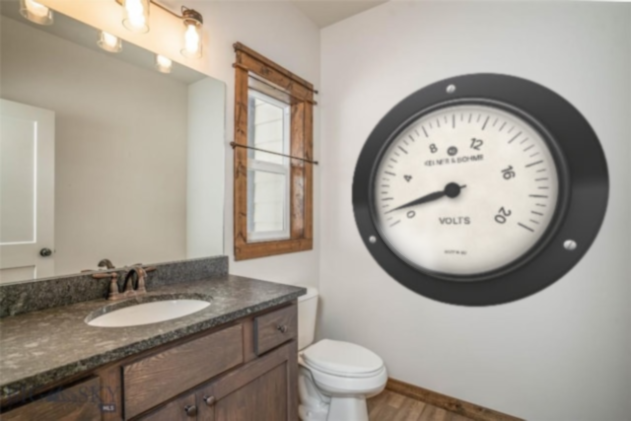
1 V
